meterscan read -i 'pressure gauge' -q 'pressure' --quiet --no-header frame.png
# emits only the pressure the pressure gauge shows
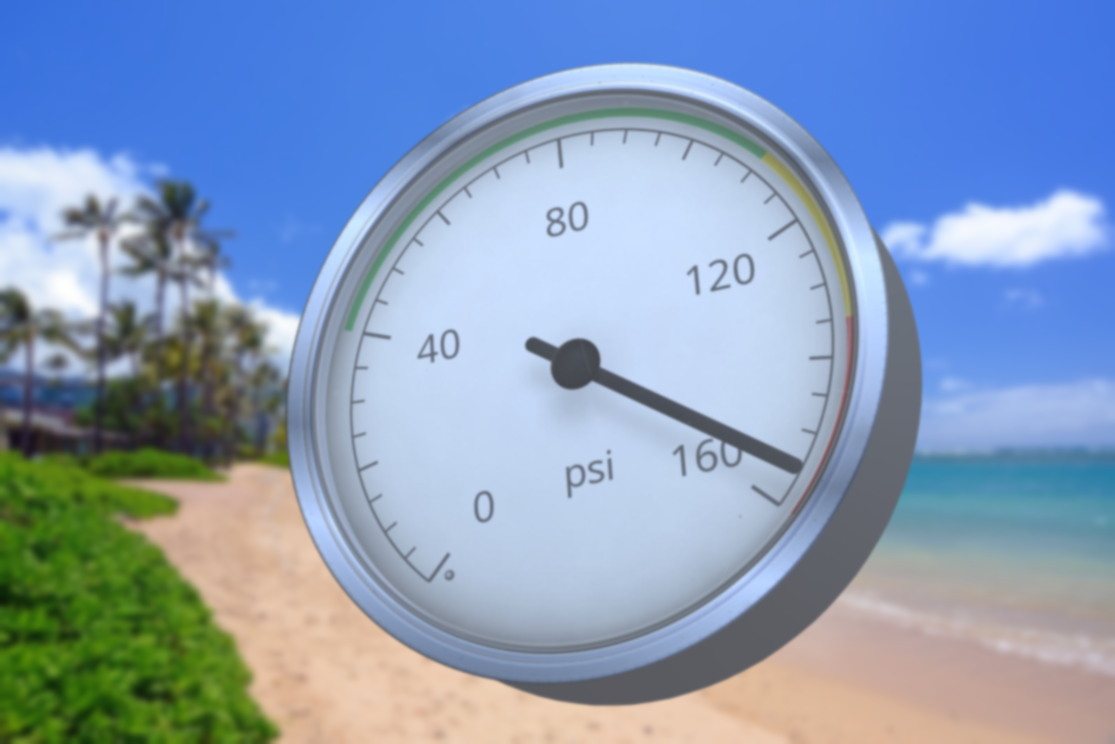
155 psi
